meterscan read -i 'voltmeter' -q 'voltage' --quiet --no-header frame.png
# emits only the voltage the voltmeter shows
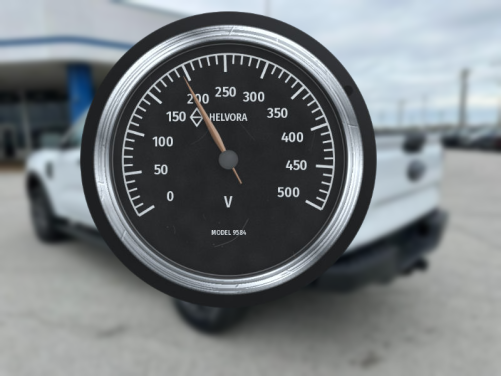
195 V
